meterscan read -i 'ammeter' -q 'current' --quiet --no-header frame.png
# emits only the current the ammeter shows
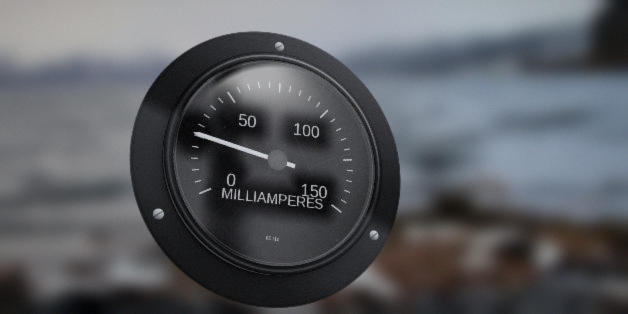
25 mA
